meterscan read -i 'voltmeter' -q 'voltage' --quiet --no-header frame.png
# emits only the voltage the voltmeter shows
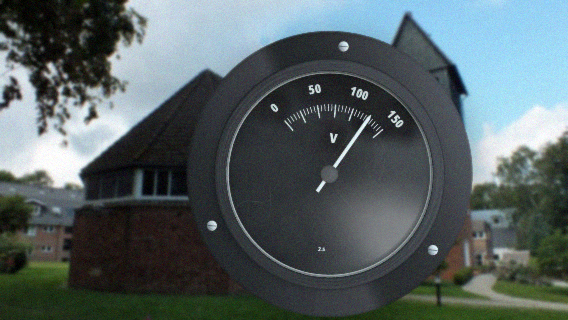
125 V
